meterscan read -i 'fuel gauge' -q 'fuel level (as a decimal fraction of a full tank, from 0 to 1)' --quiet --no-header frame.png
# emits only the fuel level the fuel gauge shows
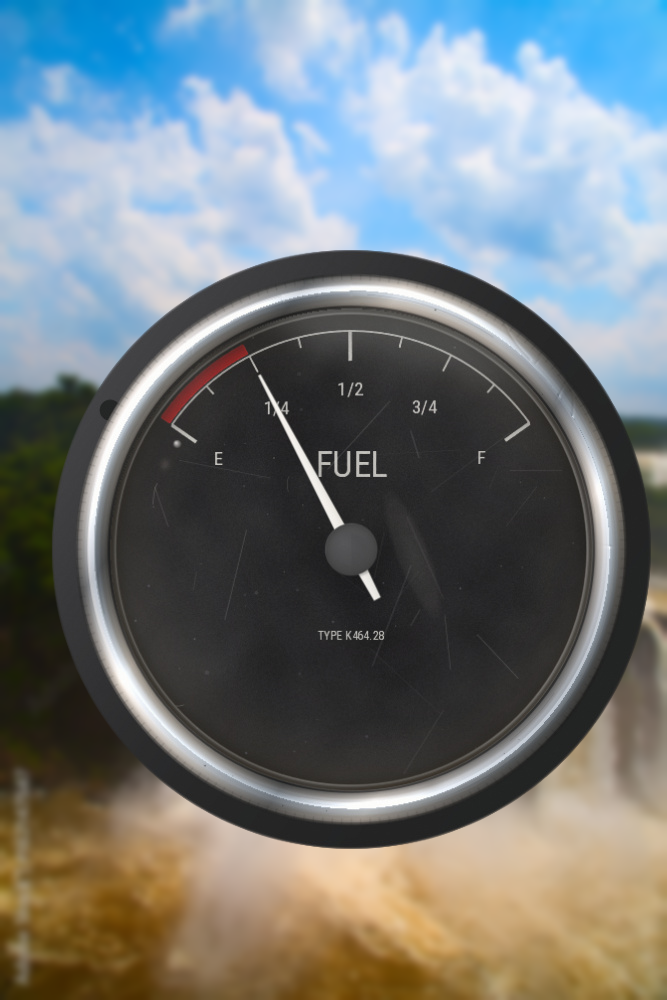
0.25
